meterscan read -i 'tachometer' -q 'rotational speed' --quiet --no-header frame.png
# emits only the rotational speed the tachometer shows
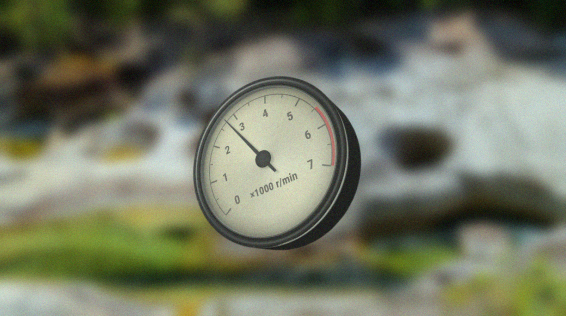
2750 rpm
